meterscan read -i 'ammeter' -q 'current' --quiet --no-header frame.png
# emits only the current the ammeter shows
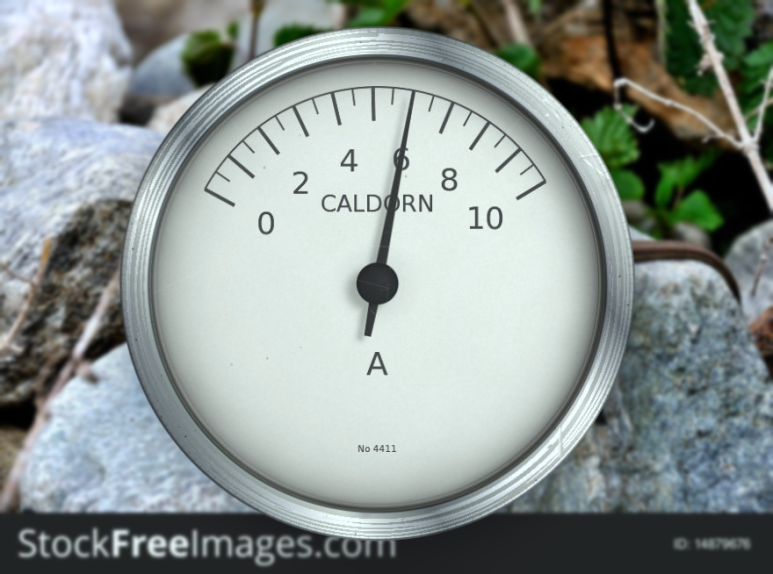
6 A
